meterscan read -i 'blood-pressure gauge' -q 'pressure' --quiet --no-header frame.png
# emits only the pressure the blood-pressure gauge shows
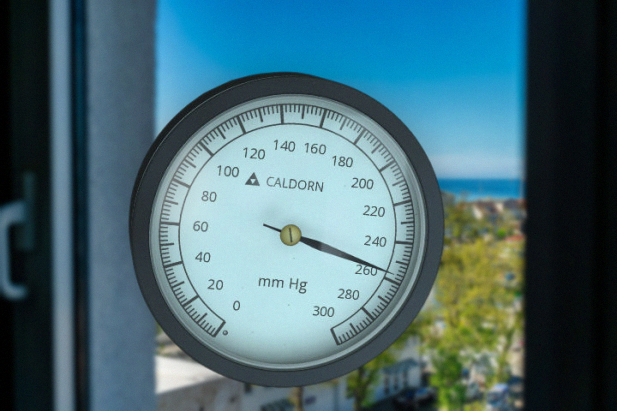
256 mmHg
